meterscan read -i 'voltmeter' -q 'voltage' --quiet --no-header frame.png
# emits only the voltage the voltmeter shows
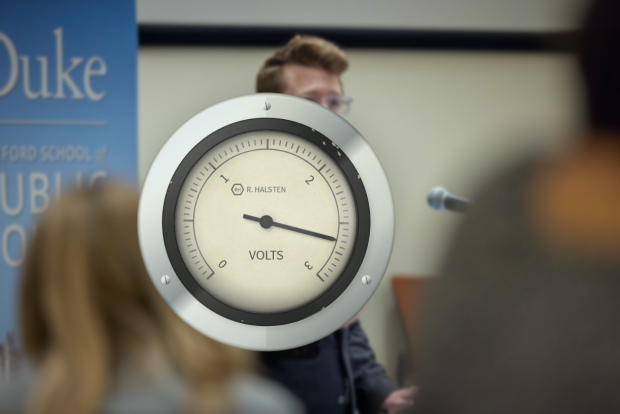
2.65 V
